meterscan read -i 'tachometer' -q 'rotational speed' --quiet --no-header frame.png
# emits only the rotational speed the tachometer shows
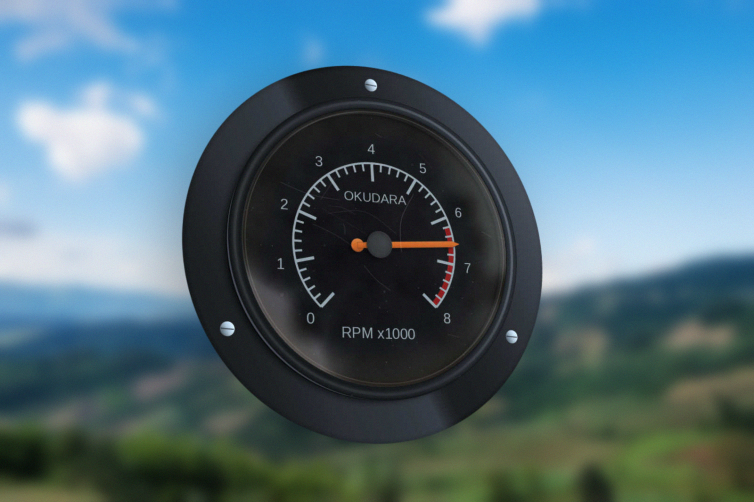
6600 rpm
